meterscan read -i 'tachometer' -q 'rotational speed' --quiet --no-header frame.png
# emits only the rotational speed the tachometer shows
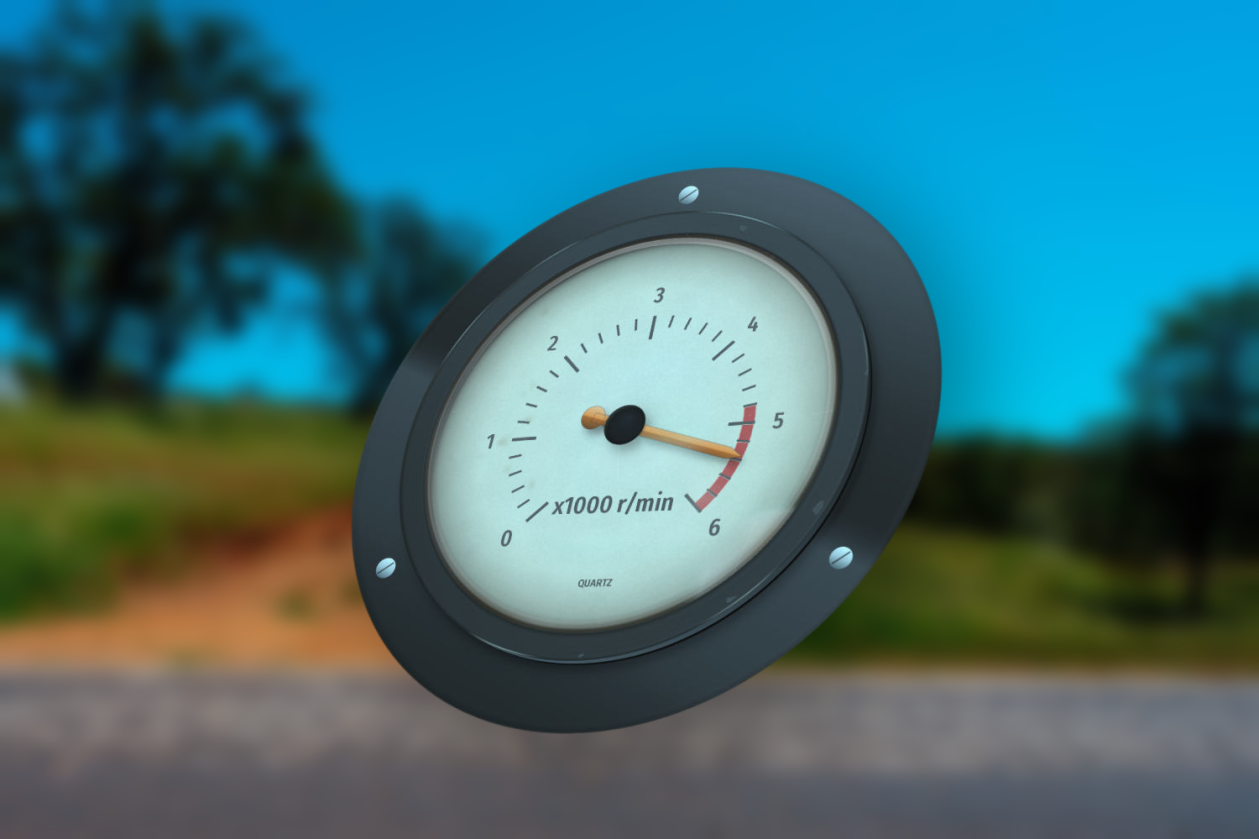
5400 rpm
